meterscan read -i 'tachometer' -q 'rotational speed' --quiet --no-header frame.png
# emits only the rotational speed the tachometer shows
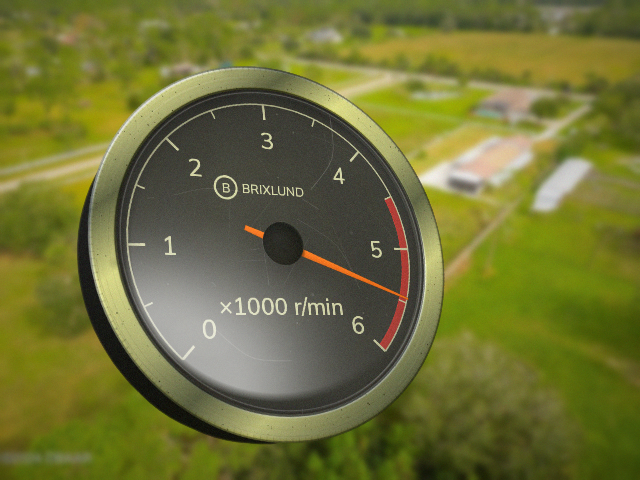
5500 rpm
